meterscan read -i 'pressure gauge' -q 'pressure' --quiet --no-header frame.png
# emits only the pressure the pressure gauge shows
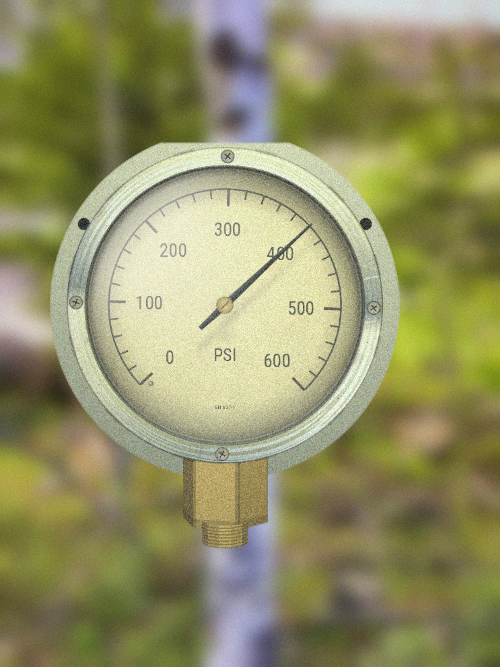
400 psi
